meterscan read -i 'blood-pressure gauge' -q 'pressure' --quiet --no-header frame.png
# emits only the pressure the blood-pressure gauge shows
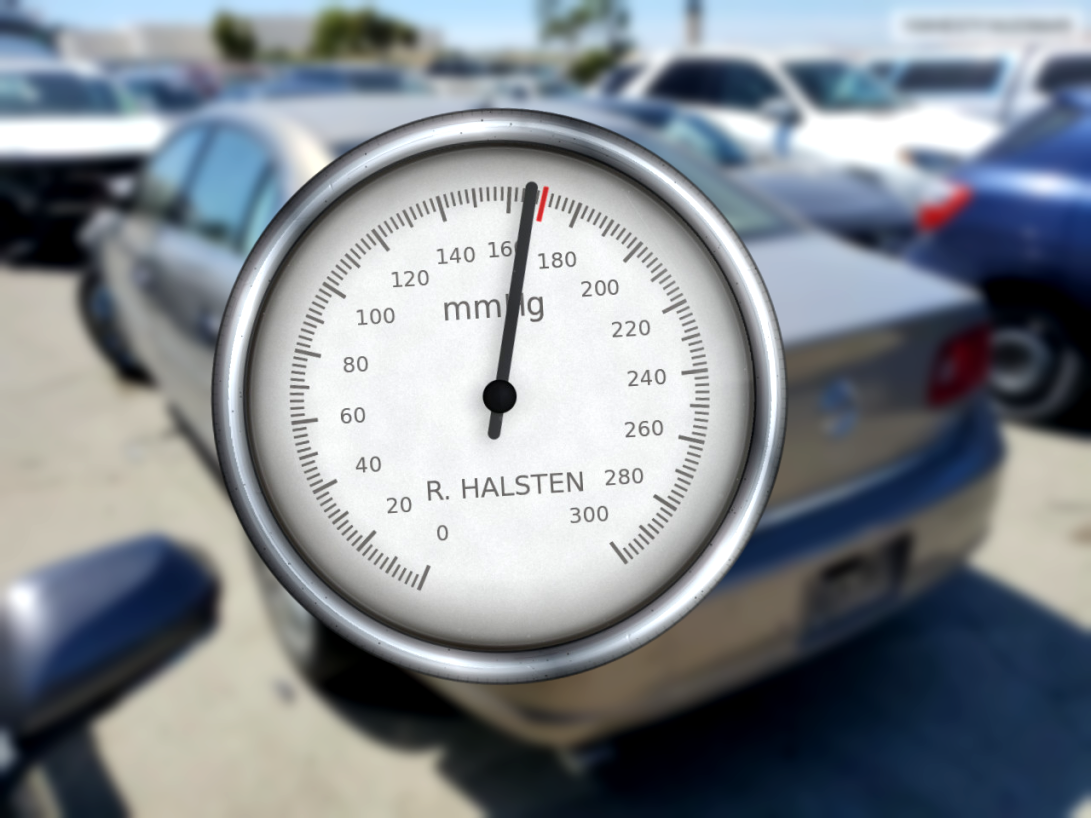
166 mmHg
